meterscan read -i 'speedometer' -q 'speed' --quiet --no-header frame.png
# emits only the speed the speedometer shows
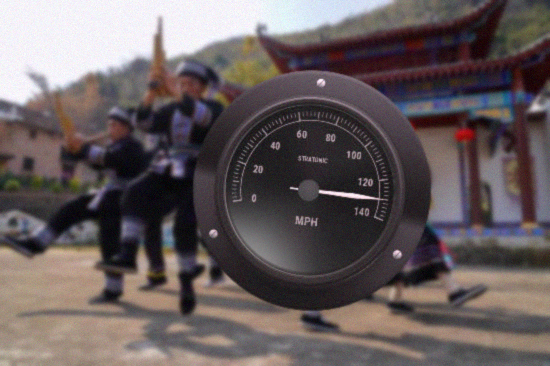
130 mph
